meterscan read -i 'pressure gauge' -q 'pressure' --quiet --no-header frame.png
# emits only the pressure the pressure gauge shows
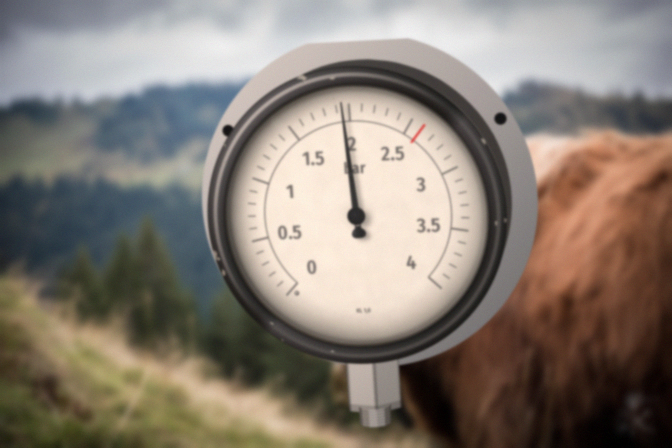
1.95 bar
